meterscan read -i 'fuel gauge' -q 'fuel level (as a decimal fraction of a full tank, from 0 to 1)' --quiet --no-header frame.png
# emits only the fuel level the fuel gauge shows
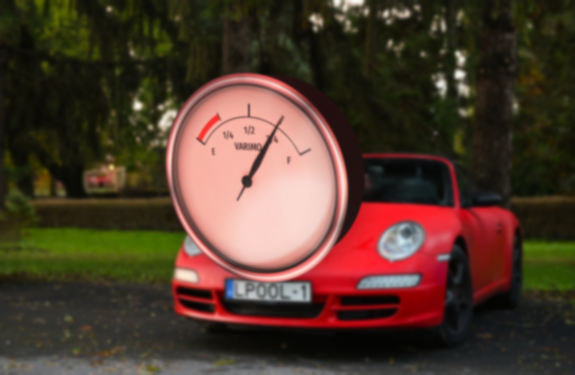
0.75
